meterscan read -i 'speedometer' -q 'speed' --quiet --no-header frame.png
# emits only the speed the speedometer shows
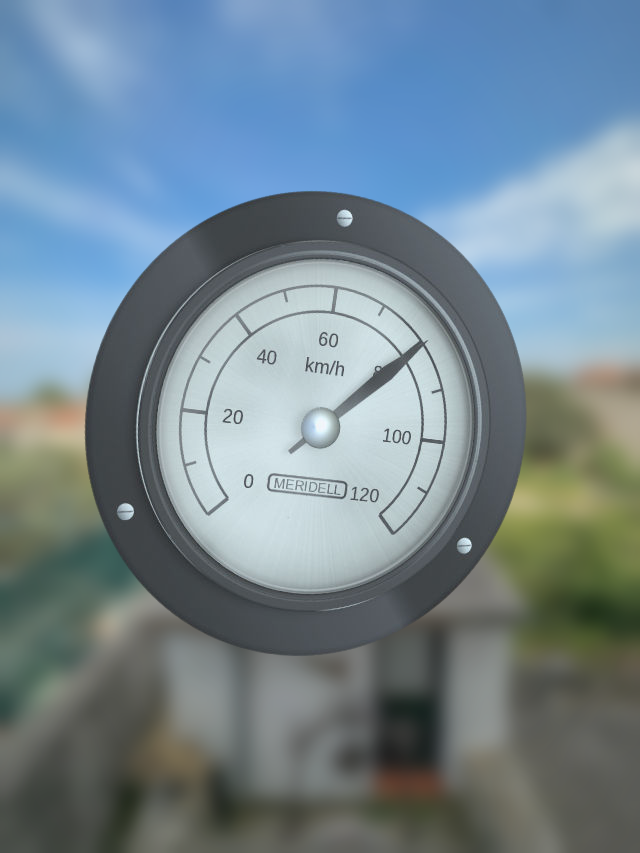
80 km/h
